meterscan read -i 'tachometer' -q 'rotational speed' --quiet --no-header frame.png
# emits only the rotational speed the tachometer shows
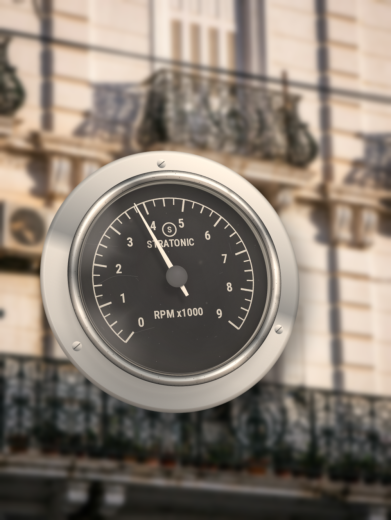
3750 rpm
